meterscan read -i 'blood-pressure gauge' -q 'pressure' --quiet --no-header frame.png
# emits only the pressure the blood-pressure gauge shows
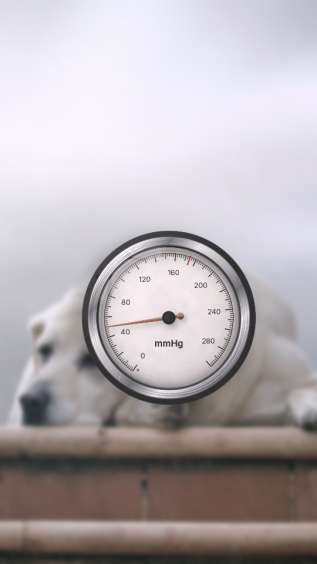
50 mmHg
